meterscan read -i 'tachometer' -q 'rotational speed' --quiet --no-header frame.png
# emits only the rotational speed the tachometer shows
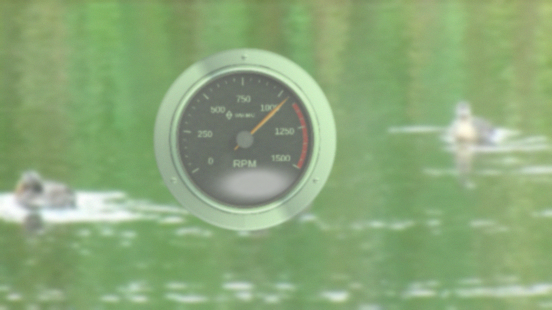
1050 rpm
